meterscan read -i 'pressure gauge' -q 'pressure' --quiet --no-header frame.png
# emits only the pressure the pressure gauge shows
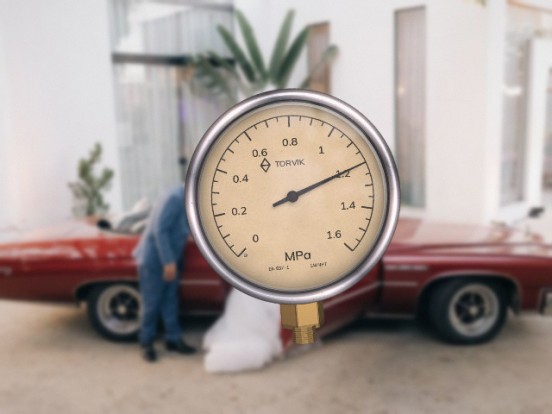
1.2 MPa
